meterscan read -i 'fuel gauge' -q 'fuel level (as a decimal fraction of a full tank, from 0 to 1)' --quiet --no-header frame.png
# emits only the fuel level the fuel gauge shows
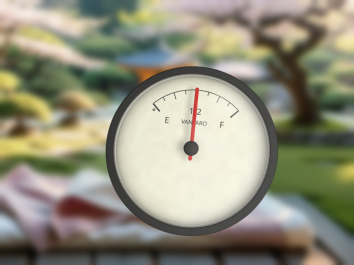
0.5
